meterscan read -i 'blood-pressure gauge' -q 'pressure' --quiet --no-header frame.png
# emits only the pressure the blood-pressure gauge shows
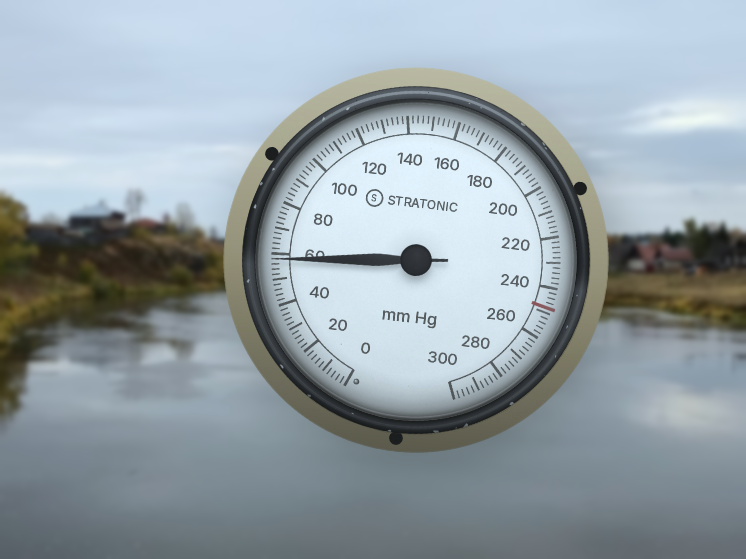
58 mmHg
